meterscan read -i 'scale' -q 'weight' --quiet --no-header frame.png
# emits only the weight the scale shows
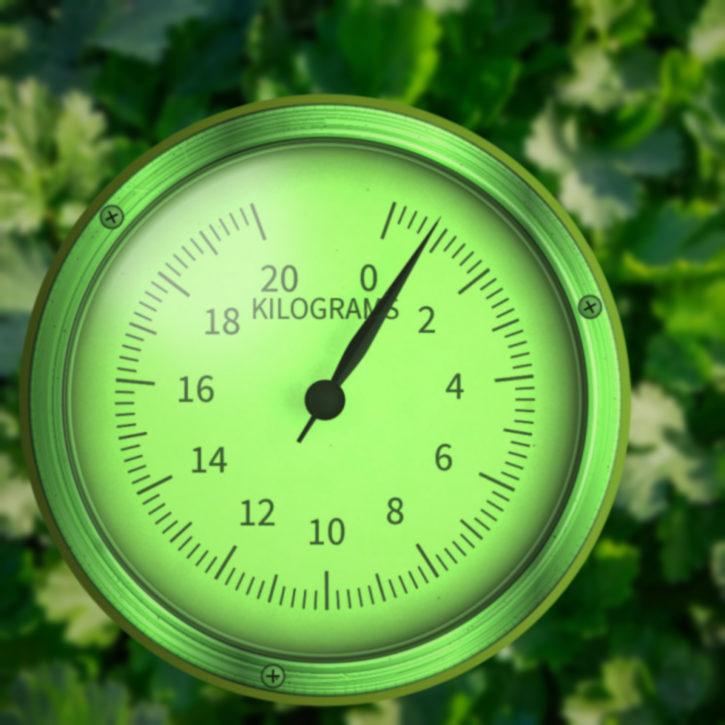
0.8 kg
